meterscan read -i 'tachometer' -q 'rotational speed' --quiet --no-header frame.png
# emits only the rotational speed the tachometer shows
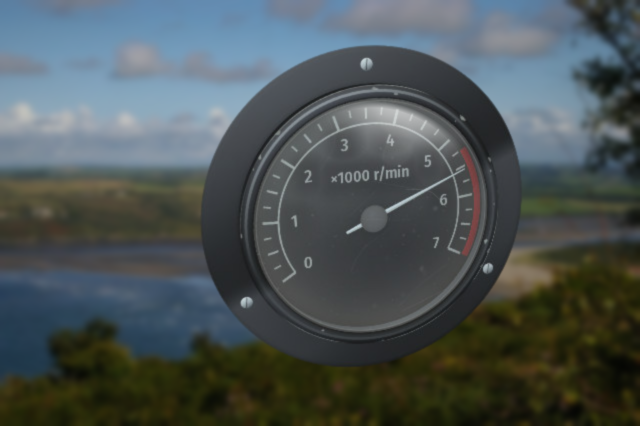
5500 rpm
